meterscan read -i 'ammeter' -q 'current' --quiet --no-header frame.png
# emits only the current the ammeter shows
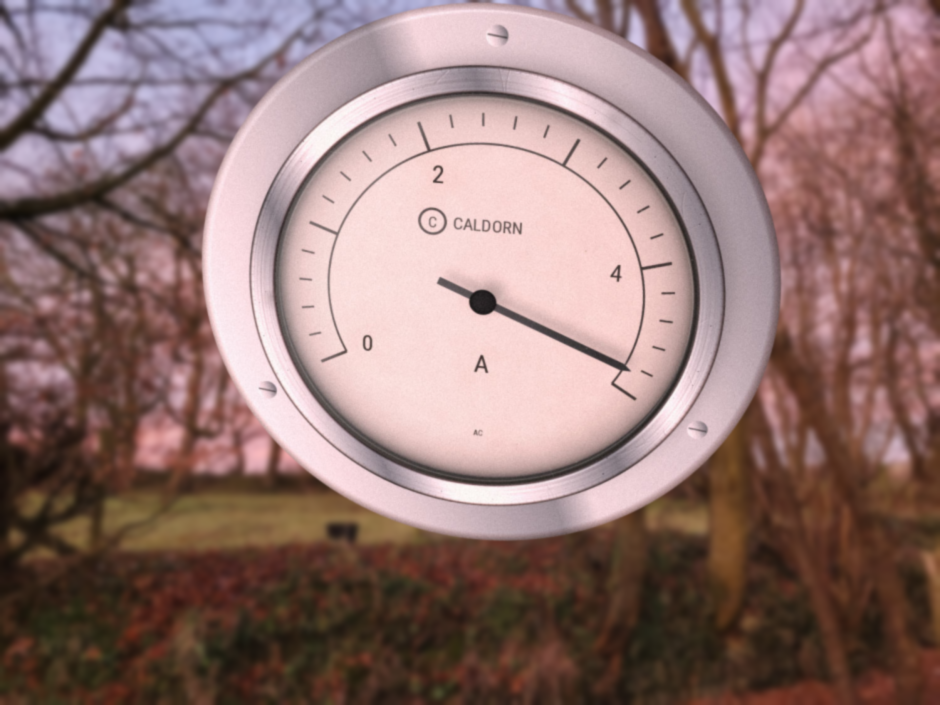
4.8 A
